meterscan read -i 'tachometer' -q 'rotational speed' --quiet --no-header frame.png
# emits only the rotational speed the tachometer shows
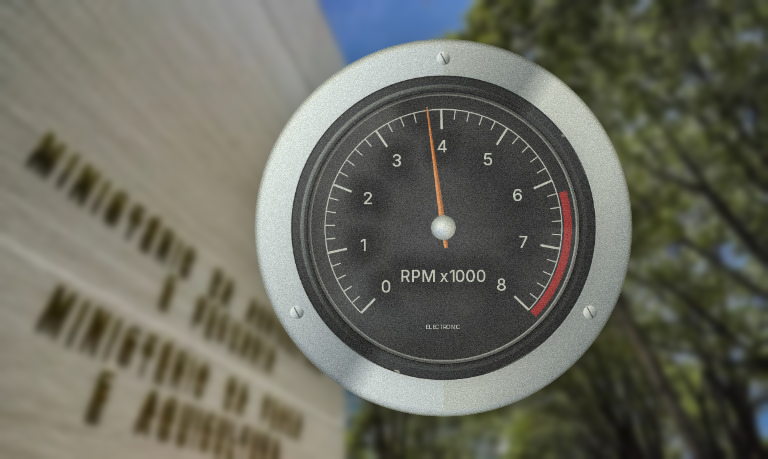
3800 rpm
